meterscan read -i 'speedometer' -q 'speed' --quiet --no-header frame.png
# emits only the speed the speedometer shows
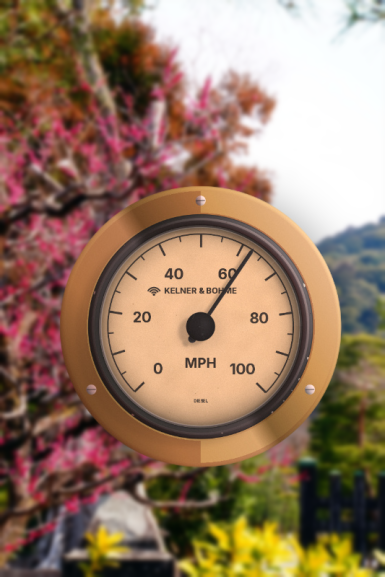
62.5 mph
